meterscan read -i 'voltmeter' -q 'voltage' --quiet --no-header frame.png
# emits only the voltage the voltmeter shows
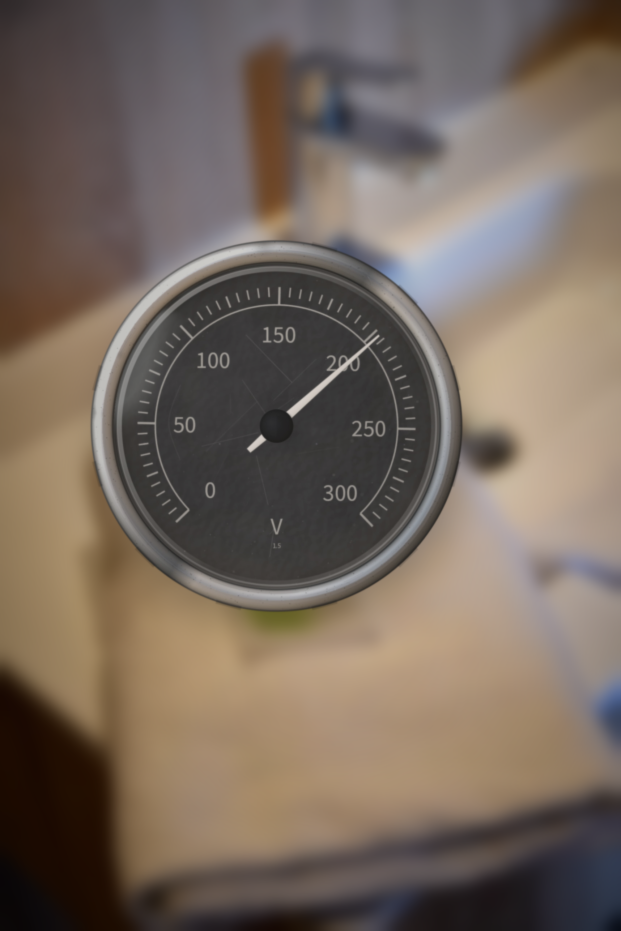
202.5 V
